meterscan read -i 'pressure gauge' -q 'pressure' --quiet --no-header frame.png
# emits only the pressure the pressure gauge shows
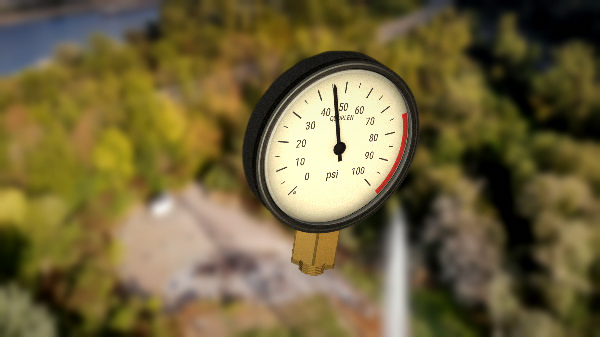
45 psi
